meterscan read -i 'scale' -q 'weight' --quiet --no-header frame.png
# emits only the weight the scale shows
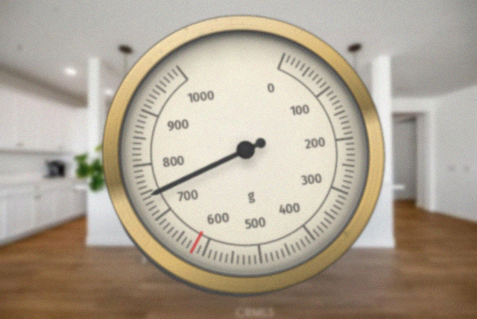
740 g
